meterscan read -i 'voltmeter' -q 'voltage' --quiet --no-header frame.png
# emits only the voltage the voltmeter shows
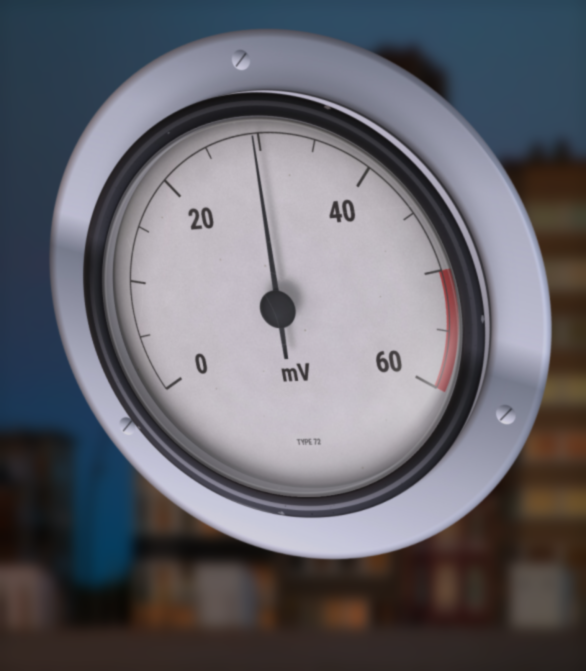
30 mV
